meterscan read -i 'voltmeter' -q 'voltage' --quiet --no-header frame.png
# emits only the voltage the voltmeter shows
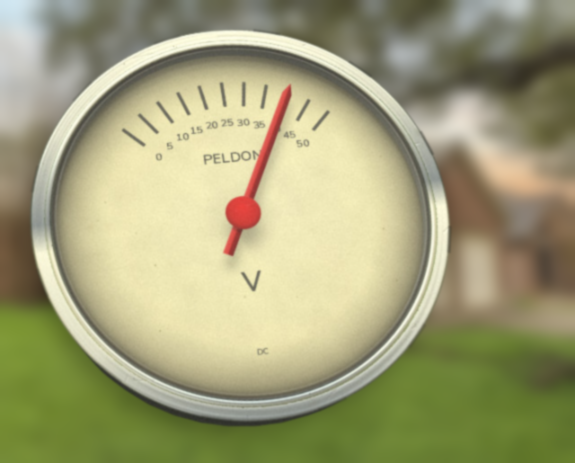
40 V
